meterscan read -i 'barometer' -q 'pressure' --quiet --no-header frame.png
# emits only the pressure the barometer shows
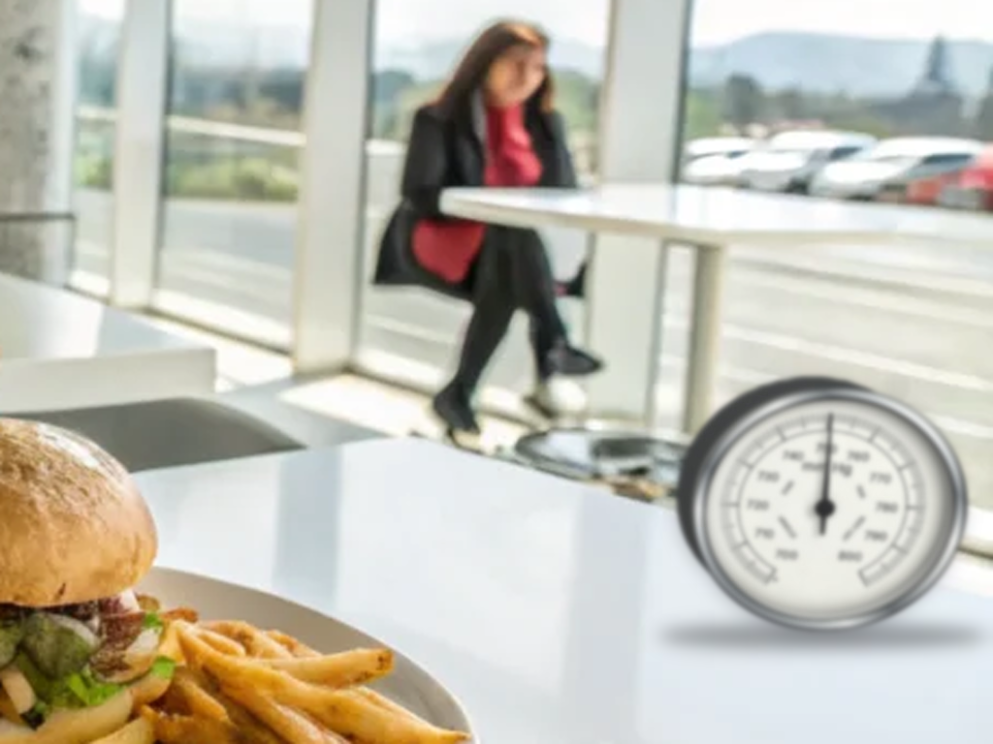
750 mmHg
